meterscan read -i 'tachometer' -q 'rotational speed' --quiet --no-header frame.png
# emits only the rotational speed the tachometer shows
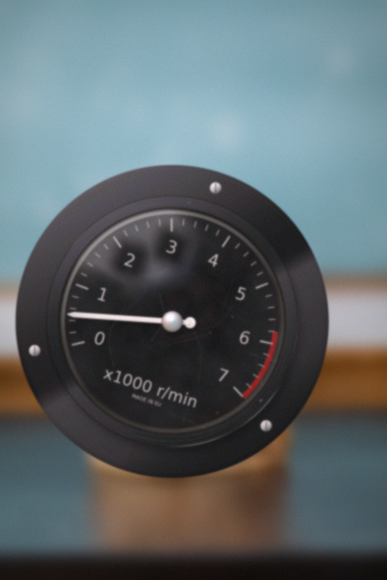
500 rpm
